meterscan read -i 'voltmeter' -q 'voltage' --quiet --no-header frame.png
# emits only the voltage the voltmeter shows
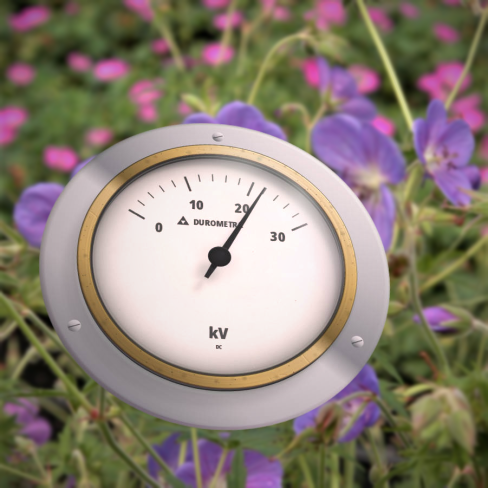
22 kV
